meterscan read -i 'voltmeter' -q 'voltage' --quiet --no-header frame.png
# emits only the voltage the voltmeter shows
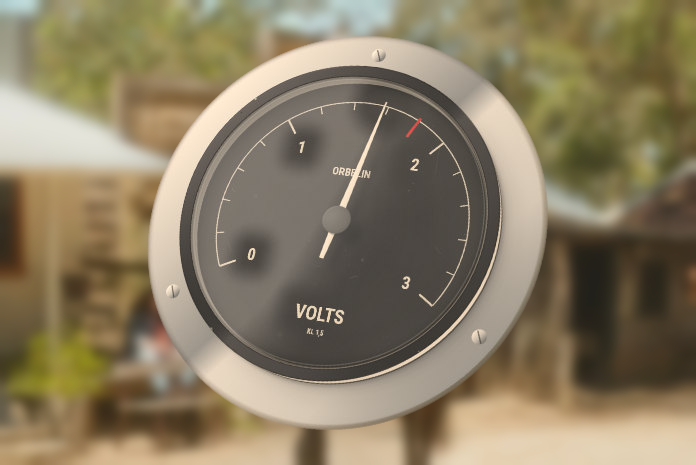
1.6 V
